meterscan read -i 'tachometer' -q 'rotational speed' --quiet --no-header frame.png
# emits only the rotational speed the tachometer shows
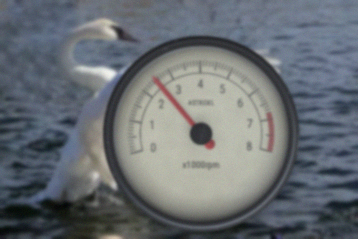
2500 rpm
